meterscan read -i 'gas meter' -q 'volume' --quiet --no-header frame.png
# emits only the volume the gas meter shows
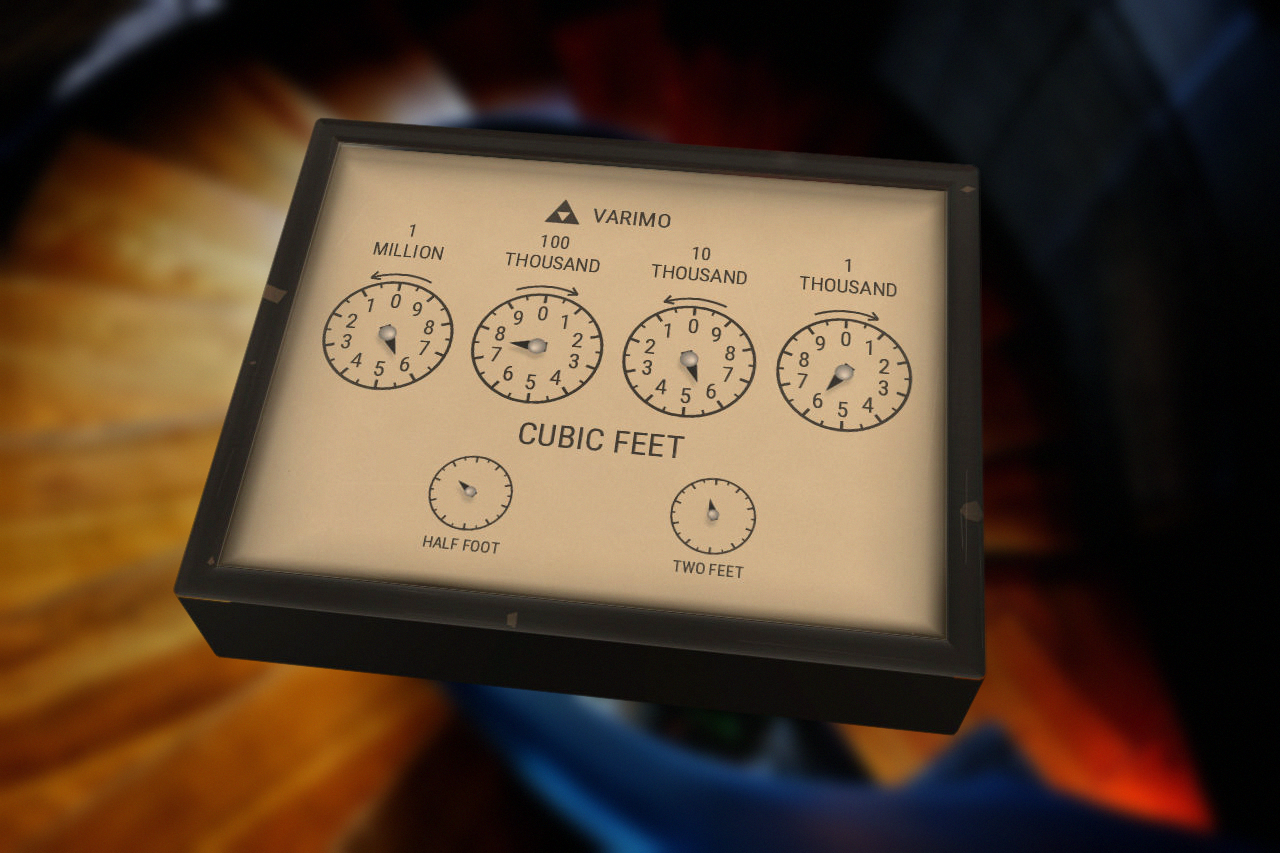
575600 ft³
